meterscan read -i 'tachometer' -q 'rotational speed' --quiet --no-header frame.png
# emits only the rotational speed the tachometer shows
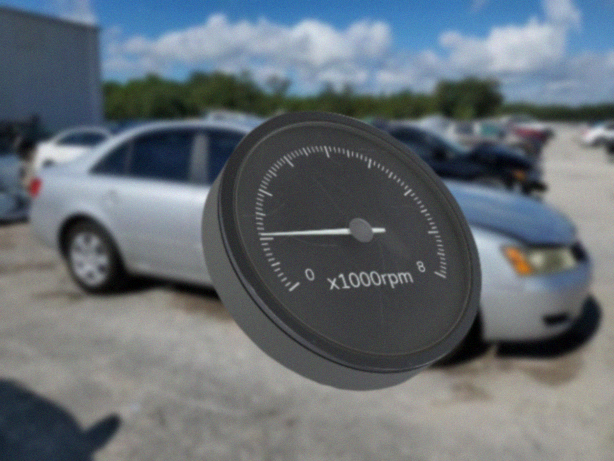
1000 rpm
